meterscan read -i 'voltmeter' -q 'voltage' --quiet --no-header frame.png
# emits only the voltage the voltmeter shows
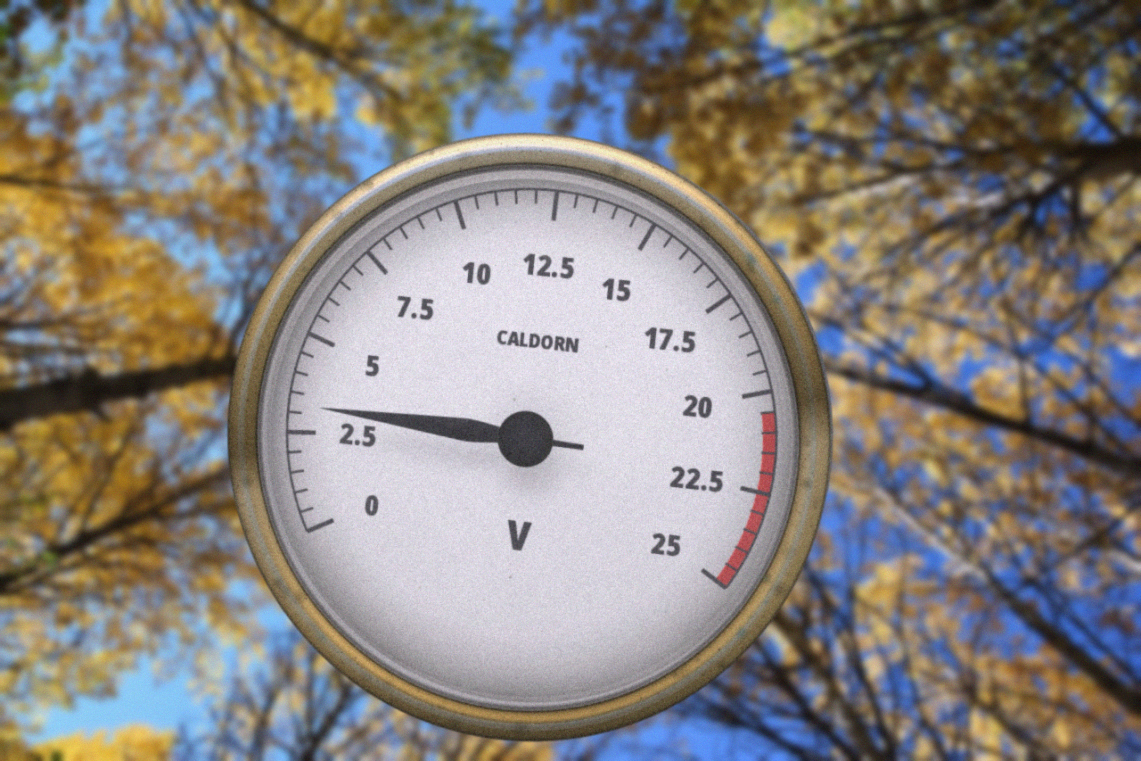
3.25 V
